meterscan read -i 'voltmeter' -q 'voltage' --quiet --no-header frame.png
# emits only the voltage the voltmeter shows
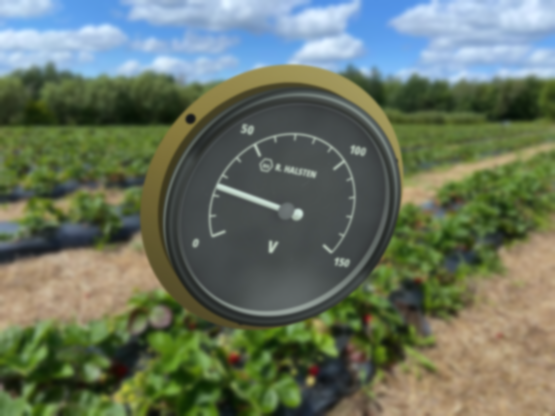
25 V
